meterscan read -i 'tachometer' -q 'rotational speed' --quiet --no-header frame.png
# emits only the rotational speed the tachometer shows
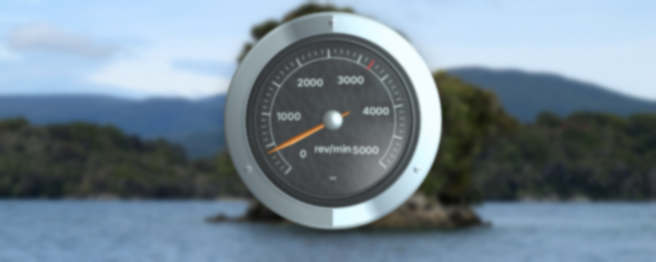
400 rpm
